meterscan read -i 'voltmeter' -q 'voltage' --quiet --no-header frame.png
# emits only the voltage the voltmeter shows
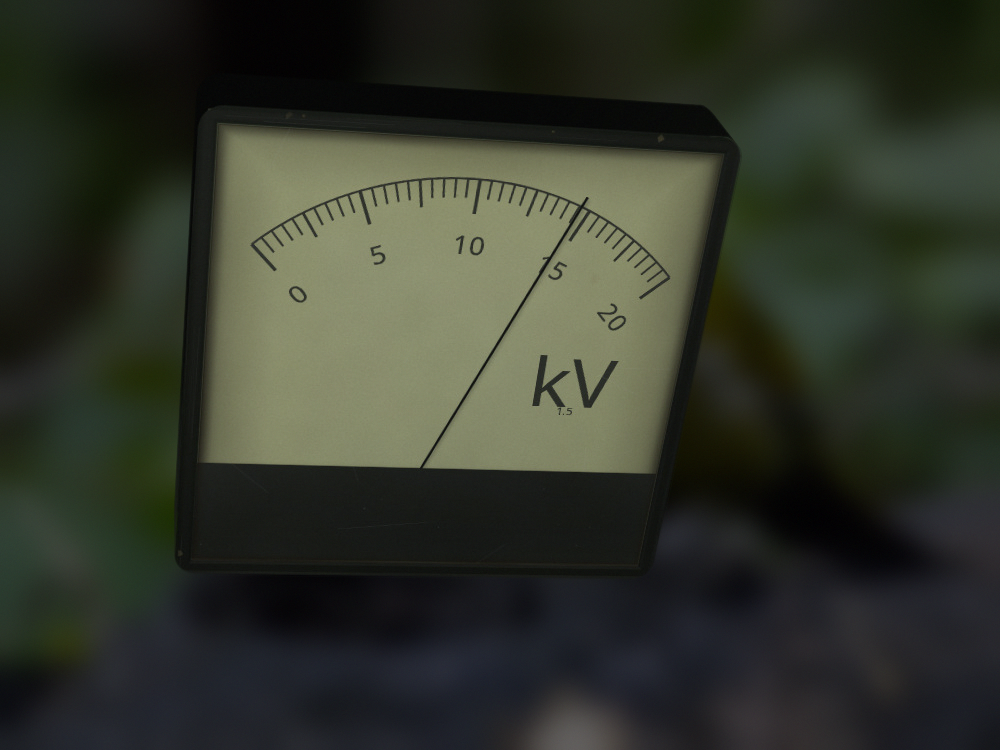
14.5 kV
